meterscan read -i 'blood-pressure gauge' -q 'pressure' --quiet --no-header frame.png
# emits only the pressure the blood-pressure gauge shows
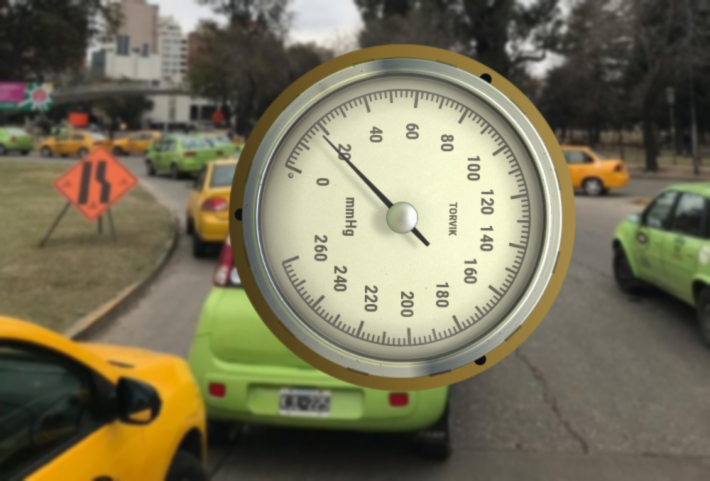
18 mmHg
